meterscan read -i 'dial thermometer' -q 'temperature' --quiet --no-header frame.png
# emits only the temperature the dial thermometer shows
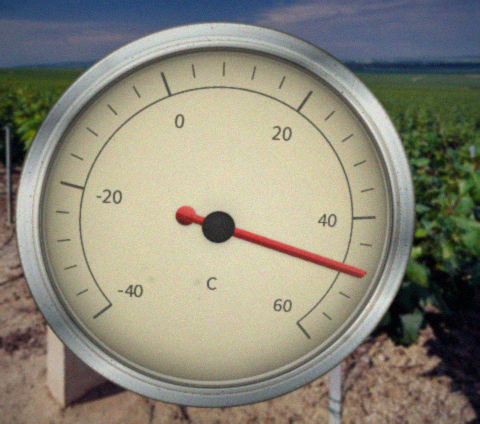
48 °C
